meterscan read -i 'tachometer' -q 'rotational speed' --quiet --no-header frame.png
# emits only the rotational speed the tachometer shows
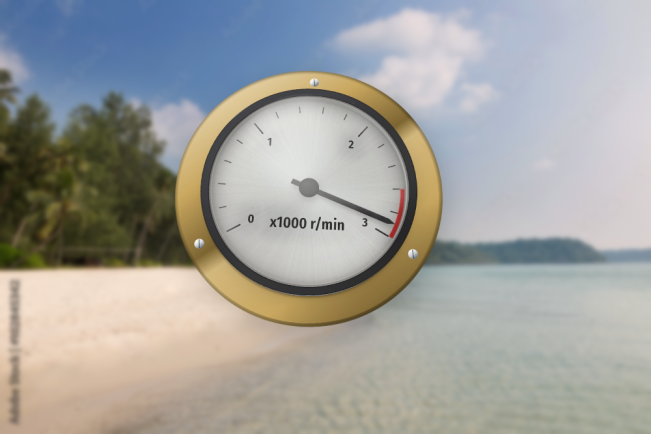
2900 rpm
